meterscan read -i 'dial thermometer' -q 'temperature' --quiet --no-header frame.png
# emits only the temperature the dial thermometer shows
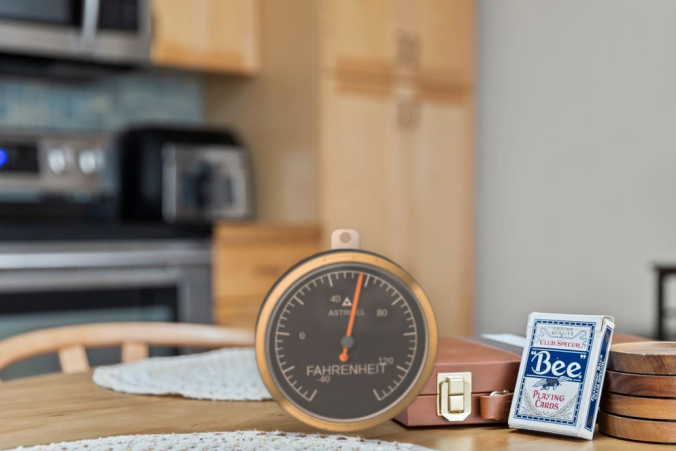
56 °F
